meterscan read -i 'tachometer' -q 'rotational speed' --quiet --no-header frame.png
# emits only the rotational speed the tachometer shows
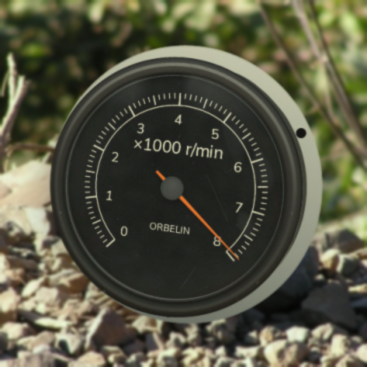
7900 rpm
